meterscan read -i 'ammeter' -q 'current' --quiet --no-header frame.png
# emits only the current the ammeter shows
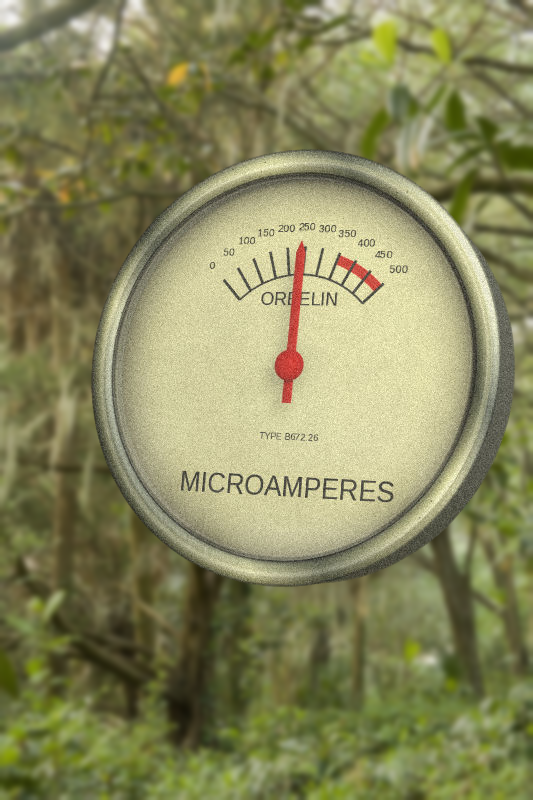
250 µA
